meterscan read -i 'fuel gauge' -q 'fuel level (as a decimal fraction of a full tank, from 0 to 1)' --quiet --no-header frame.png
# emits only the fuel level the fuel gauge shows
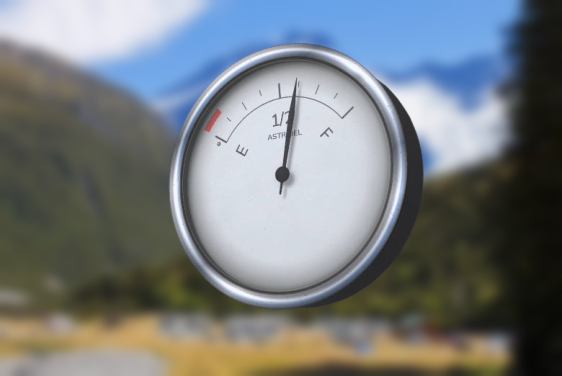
0.625
